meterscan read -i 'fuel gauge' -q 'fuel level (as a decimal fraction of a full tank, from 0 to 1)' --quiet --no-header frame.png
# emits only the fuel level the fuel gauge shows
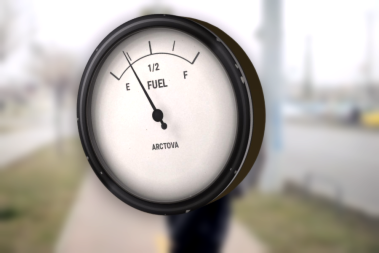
0.25
